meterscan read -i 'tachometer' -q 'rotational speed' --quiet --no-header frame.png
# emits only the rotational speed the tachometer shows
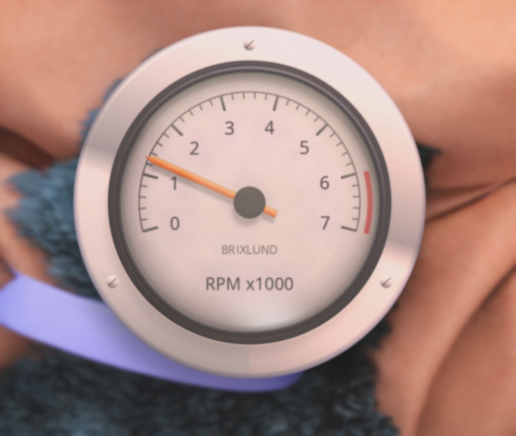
1300 rpm
